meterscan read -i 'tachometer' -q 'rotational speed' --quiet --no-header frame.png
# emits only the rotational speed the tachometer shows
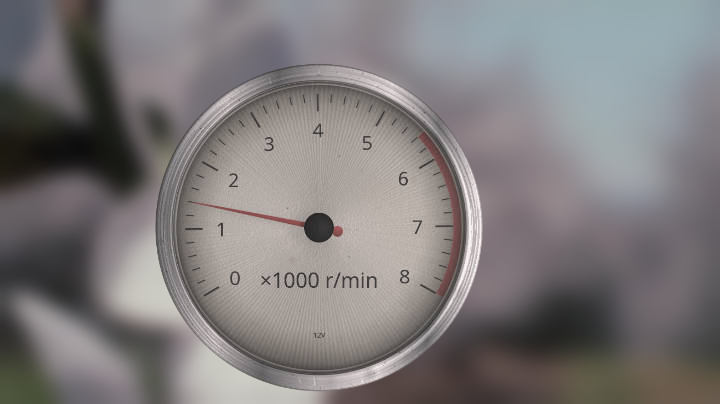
1400 rpm
